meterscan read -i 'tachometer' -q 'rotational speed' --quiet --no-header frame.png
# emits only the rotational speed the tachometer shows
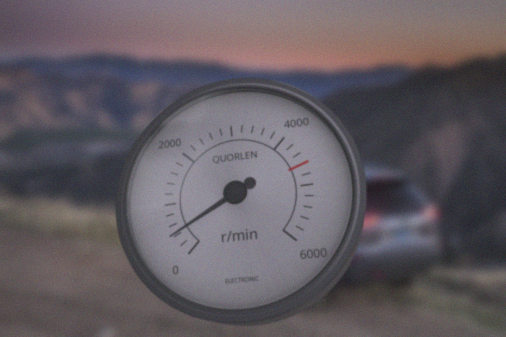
400 rpm
